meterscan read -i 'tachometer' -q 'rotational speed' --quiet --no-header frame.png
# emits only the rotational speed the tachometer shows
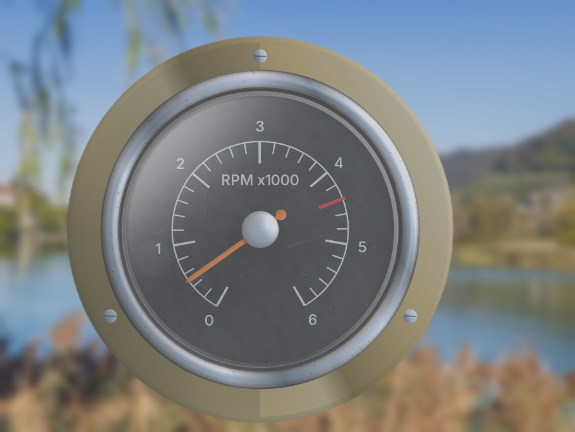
500 rpm
